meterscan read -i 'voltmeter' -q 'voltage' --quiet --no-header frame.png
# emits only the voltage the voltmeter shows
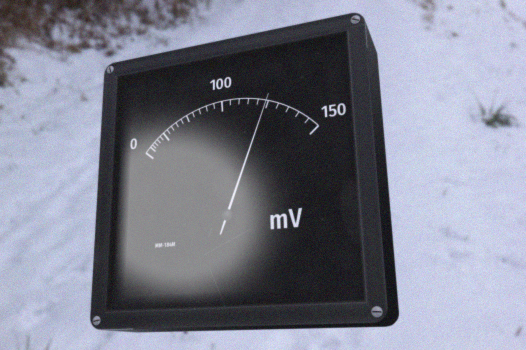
125 mV
